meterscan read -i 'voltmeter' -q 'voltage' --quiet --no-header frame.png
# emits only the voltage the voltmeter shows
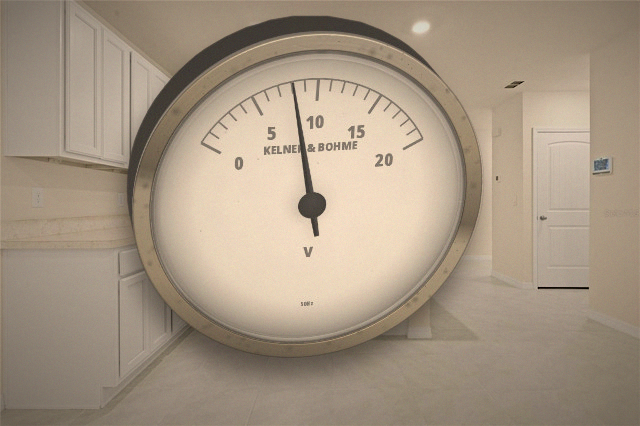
8 V
